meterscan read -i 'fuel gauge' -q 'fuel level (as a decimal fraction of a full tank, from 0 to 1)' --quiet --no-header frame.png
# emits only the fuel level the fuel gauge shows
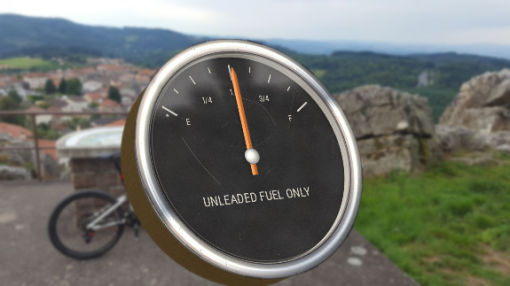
0.5
